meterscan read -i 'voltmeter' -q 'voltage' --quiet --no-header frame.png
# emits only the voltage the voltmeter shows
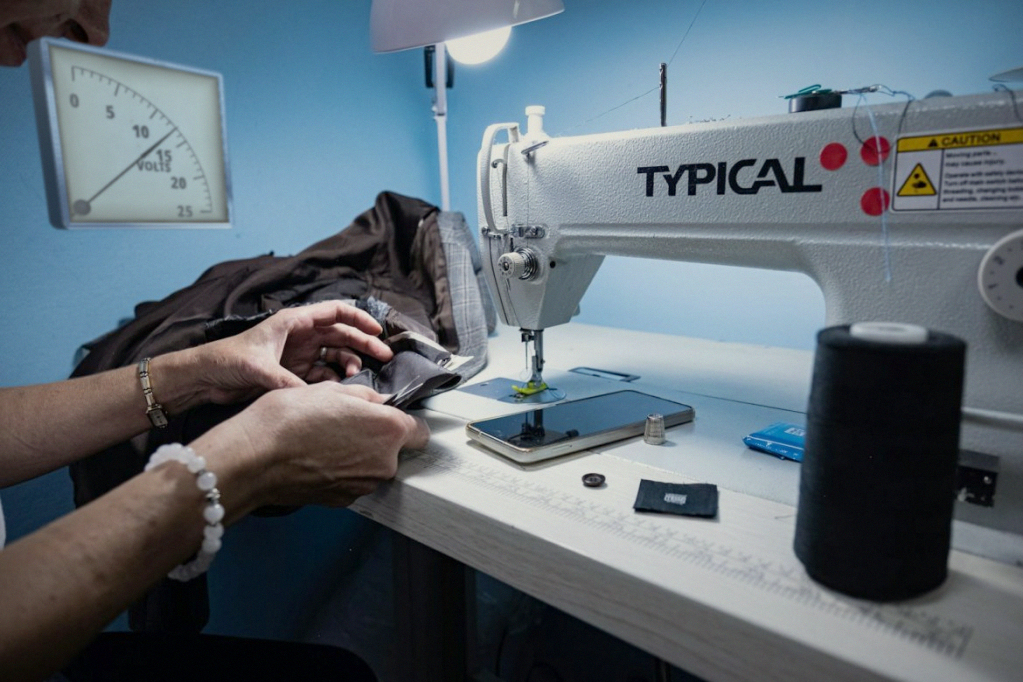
13 V
